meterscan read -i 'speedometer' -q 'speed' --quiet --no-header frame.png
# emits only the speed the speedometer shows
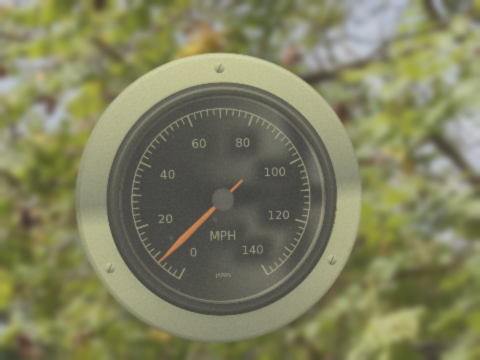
8 mph
